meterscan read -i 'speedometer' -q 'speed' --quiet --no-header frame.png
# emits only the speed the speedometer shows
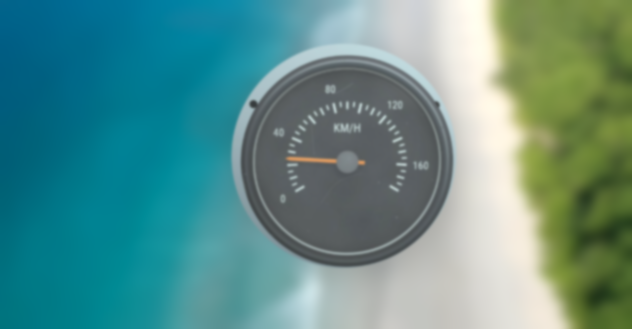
25 km/h
